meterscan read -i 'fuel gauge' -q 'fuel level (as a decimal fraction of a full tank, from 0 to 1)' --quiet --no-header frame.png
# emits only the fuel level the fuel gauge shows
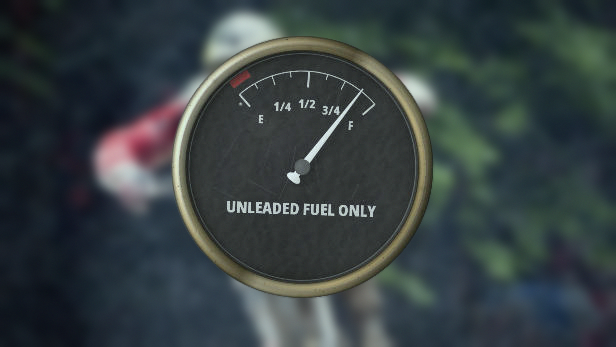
0.875
